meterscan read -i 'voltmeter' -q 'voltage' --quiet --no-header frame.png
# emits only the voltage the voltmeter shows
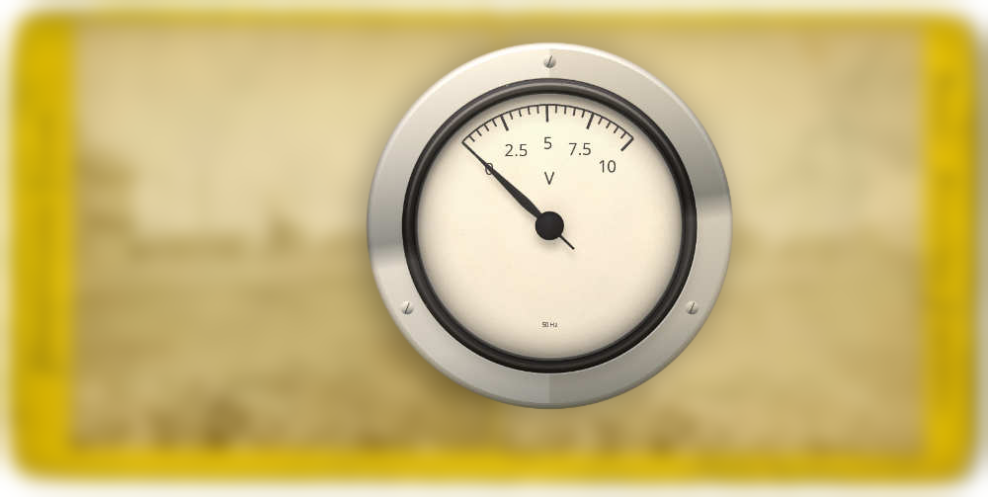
0 V
